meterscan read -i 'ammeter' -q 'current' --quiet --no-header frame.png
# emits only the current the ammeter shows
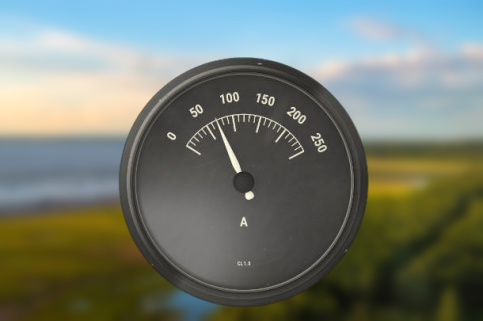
70 A
